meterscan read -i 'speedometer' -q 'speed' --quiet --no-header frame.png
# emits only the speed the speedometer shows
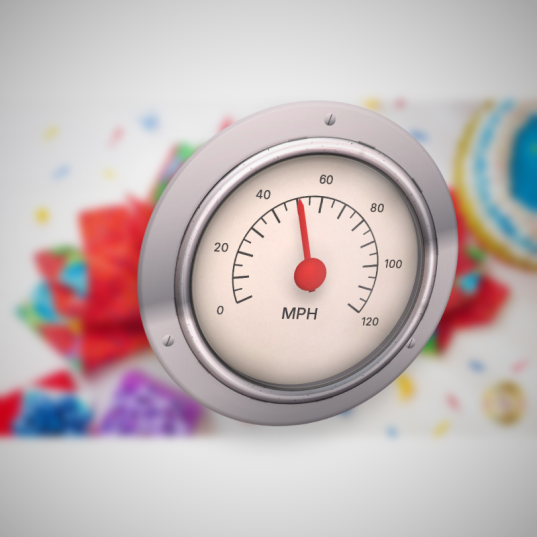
50 mph
